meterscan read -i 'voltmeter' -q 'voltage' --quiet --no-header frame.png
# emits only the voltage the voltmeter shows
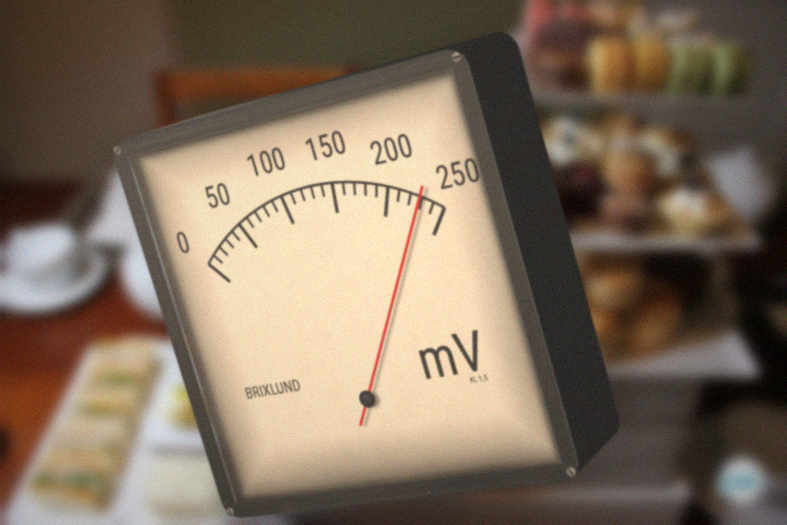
230 mV
